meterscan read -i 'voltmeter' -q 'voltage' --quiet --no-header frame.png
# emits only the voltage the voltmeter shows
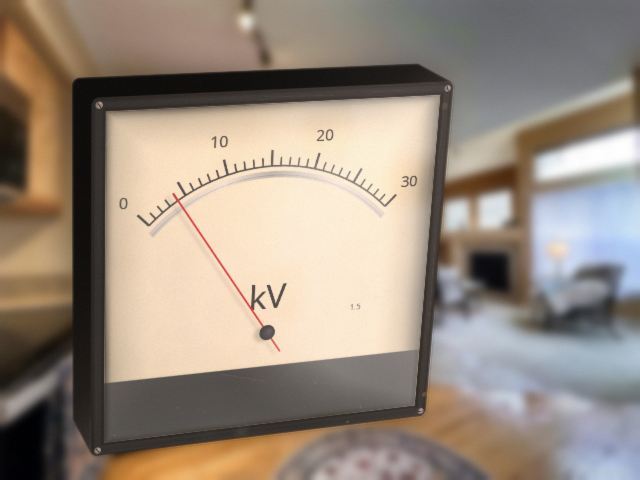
4 kV
